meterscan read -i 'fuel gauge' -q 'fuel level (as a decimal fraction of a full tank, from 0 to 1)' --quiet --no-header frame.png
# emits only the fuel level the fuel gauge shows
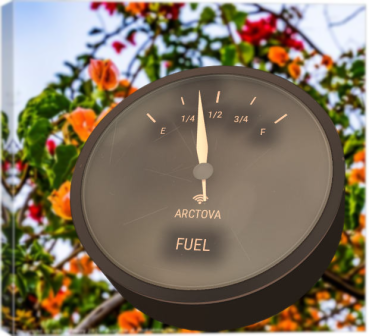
0.375
